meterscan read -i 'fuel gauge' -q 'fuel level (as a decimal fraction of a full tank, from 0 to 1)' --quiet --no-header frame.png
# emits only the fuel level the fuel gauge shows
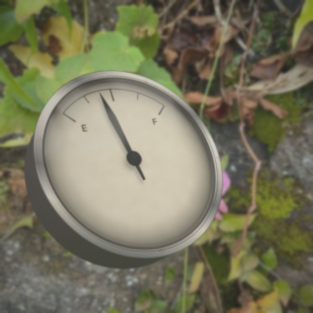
0.375
